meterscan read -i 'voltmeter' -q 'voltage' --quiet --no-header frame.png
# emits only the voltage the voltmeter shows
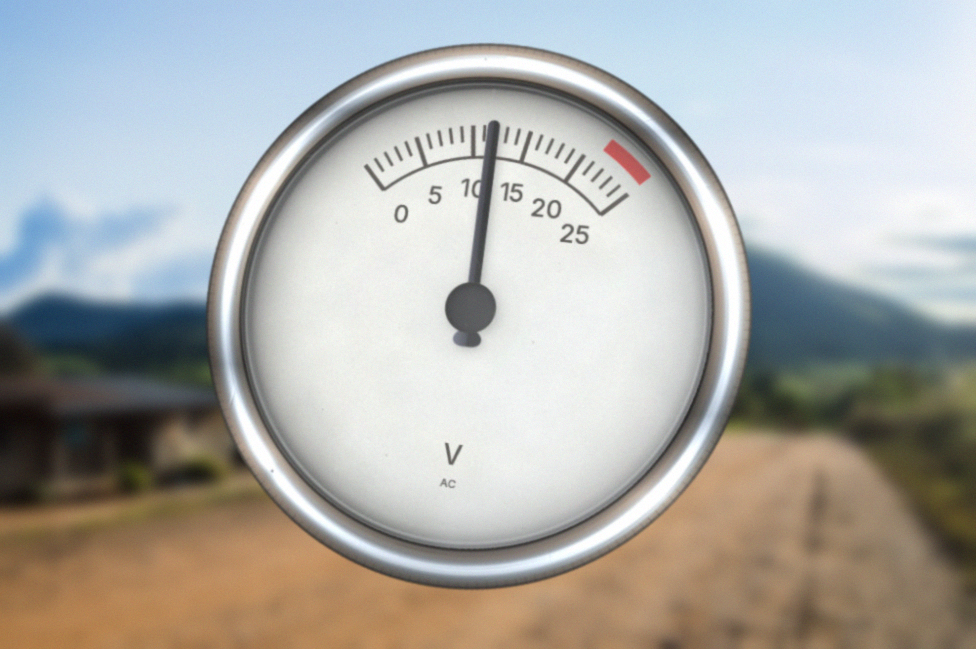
12 V
